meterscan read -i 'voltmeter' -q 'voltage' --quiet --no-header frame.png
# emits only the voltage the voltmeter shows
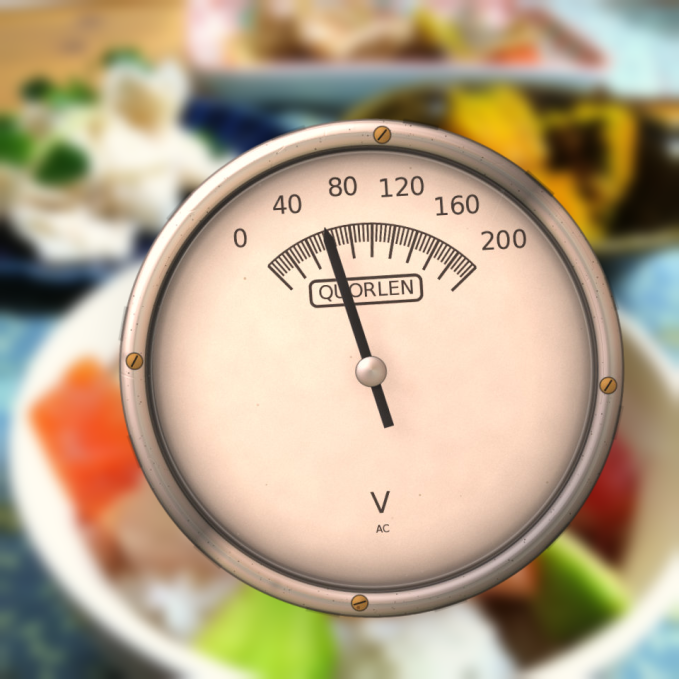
60 V
